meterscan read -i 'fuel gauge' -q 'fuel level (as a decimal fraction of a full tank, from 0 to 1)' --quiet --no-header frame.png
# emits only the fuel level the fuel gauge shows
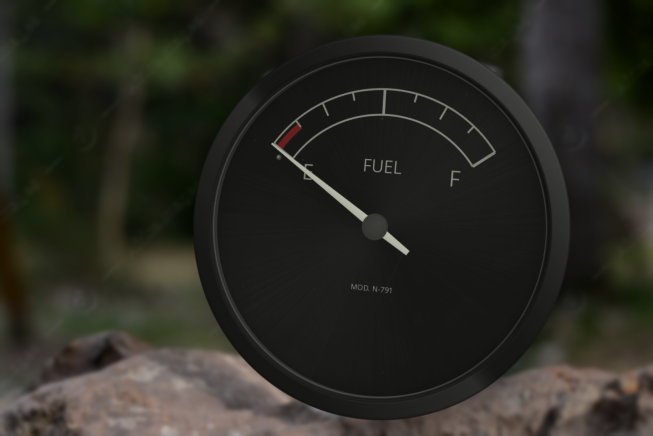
0
